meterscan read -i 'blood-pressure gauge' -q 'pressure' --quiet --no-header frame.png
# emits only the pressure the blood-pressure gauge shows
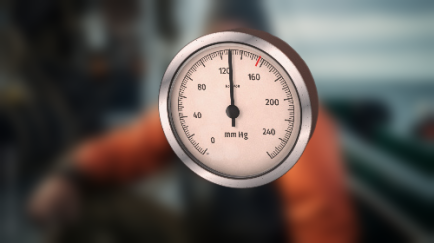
130 mmHg
